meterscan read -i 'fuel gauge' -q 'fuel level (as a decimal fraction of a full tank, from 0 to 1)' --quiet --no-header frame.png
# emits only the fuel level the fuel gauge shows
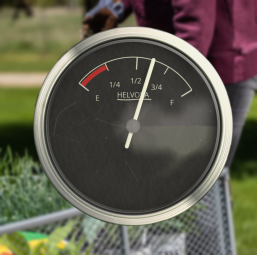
0.625
